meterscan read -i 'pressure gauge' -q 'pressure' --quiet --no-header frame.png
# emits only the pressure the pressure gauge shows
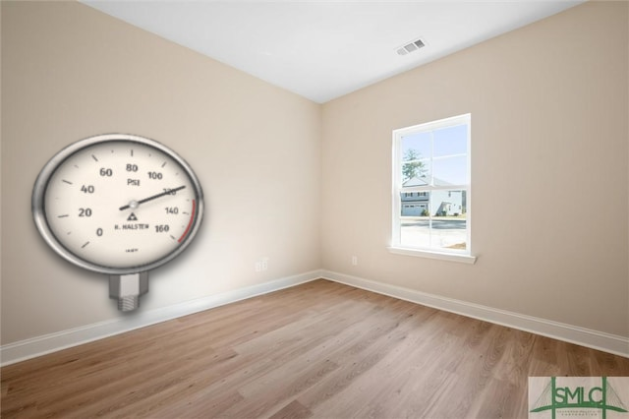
120 psi
